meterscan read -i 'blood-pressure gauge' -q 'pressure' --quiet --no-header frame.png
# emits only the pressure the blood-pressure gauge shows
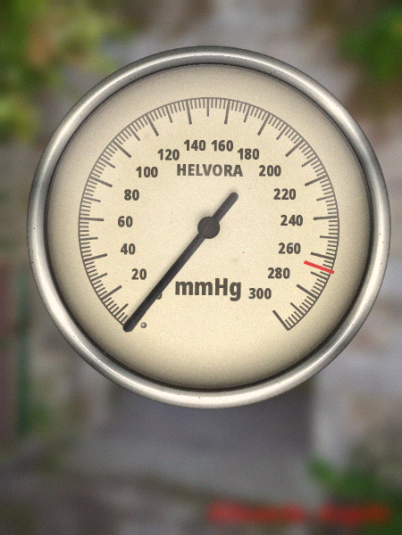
2 mmHg
